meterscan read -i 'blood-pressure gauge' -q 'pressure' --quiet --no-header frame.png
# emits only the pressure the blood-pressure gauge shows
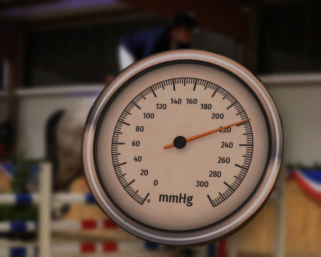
220 mmHg
